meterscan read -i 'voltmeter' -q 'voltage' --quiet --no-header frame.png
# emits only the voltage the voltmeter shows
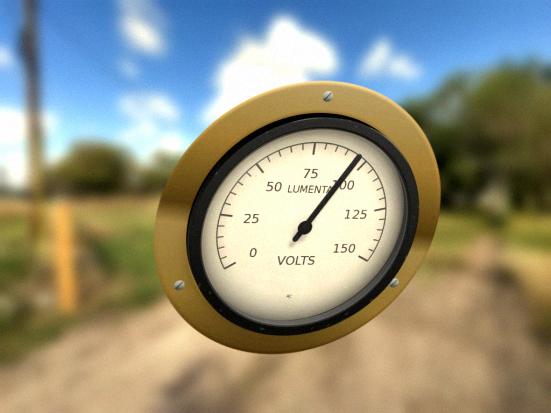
95 V
